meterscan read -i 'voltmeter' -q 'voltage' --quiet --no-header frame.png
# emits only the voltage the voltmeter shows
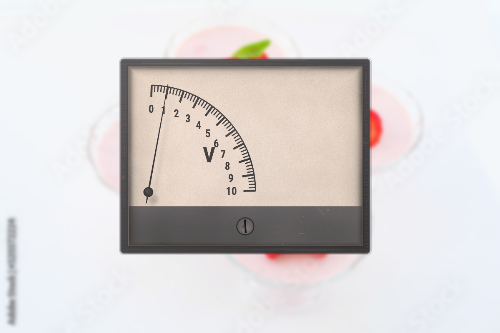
1 V
